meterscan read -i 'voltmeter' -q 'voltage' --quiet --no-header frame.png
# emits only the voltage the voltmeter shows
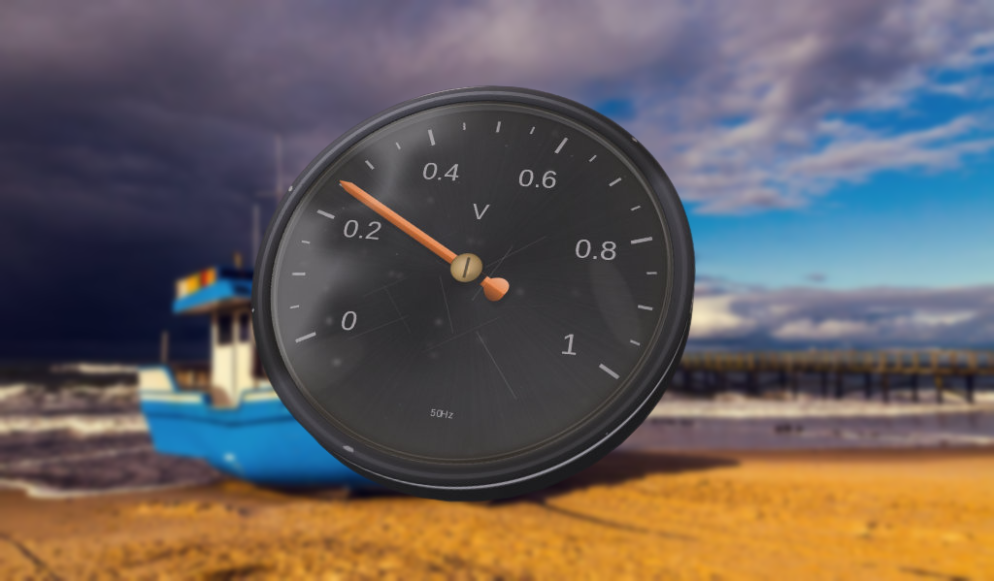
0.25 V
